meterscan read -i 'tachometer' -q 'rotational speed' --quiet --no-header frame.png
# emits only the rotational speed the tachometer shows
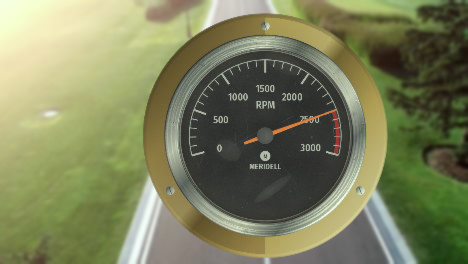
2500 rpm
